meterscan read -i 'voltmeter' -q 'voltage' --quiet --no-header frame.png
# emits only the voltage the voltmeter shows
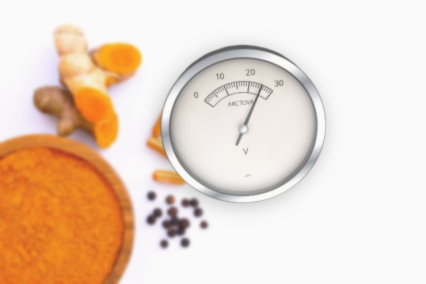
25 V
